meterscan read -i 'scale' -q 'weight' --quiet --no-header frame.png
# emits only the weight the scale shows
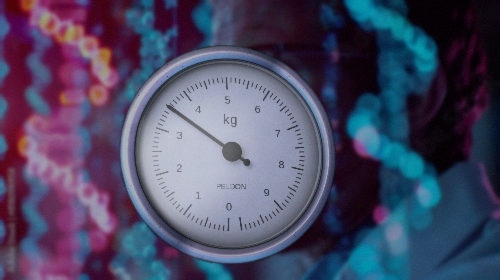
3.5 kg
